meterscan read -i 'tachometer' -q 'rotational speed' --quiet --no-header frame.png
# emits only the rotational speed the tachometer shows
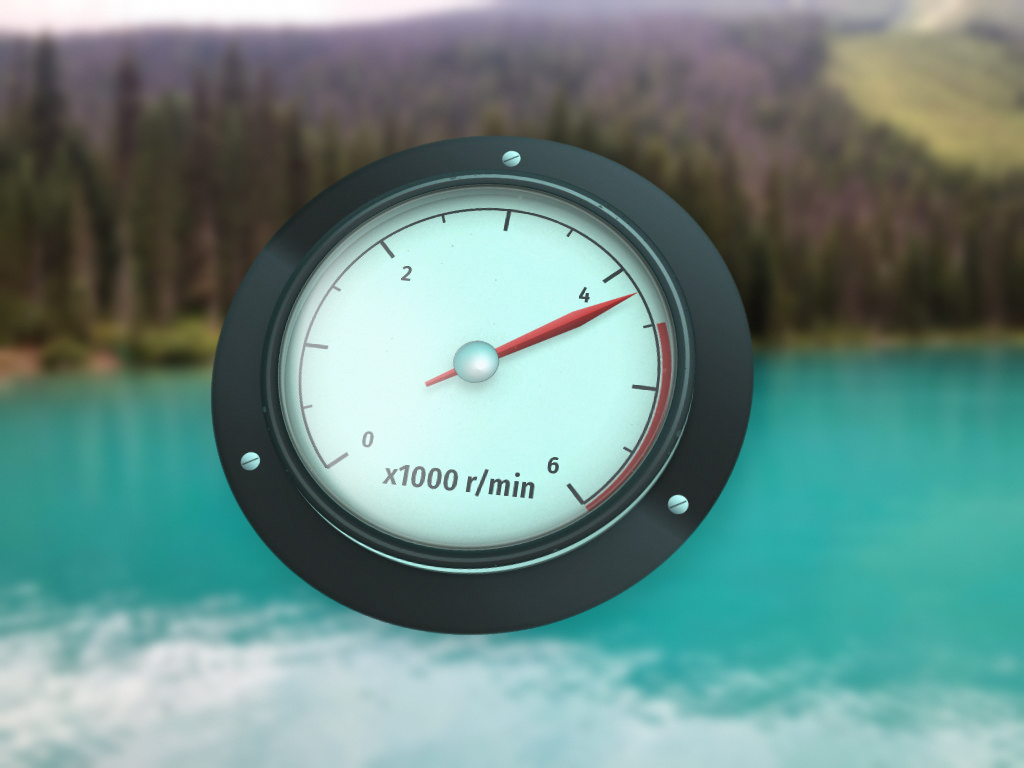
4250 rpm
